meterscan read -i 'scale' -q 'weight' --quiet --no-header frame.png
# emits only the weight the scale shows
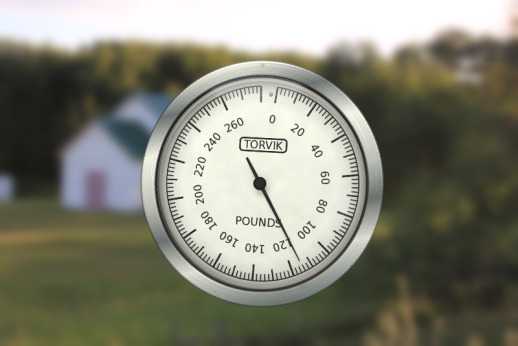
114 lb
